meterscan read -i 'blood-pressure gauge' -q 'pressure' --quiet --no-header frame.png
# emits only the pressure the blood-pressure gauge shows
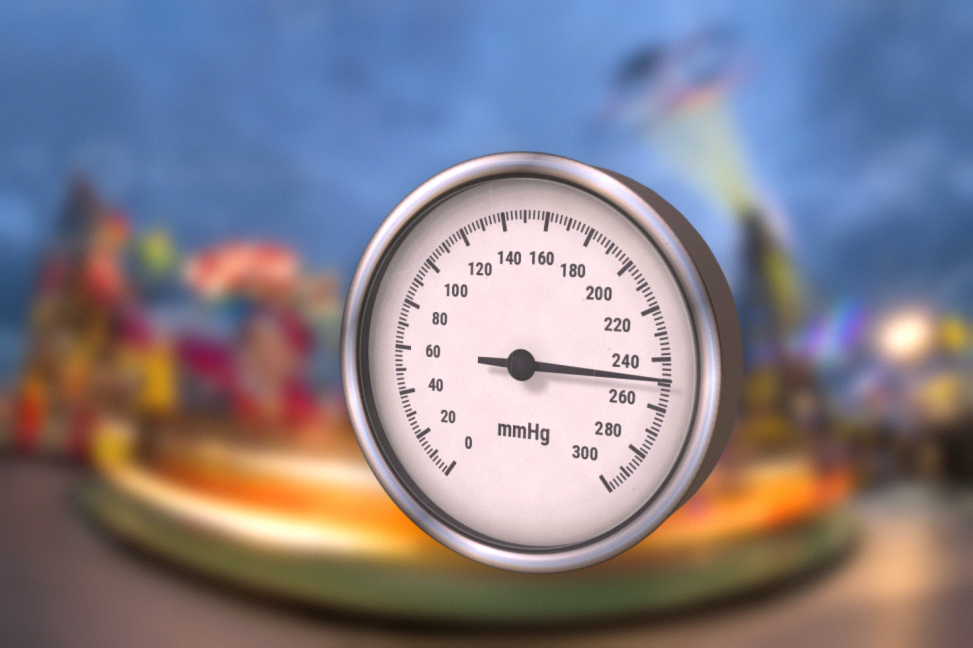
248 mmHg
